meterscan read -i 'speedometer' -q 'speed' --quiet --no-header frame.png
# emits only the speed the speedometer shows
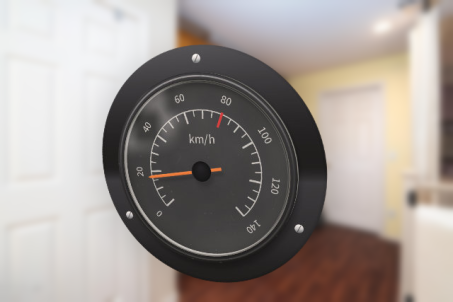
17.5 km/h
